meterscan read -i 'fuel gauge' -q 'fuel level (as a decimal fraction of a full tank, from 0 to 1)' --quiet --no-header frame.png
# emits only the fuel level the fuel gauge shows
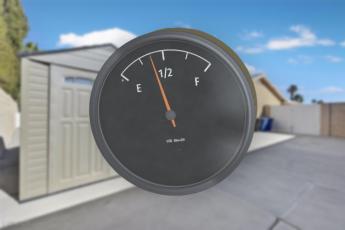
0.375
